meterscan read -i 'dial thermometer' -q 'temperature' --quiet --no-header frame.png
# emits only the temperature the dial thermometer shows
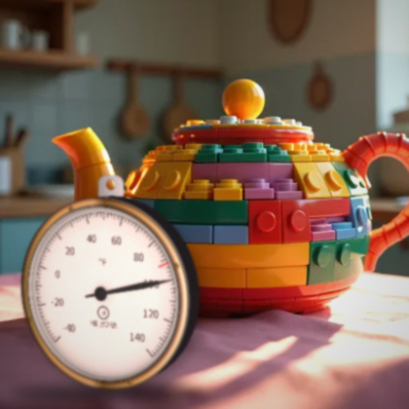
100 °F
